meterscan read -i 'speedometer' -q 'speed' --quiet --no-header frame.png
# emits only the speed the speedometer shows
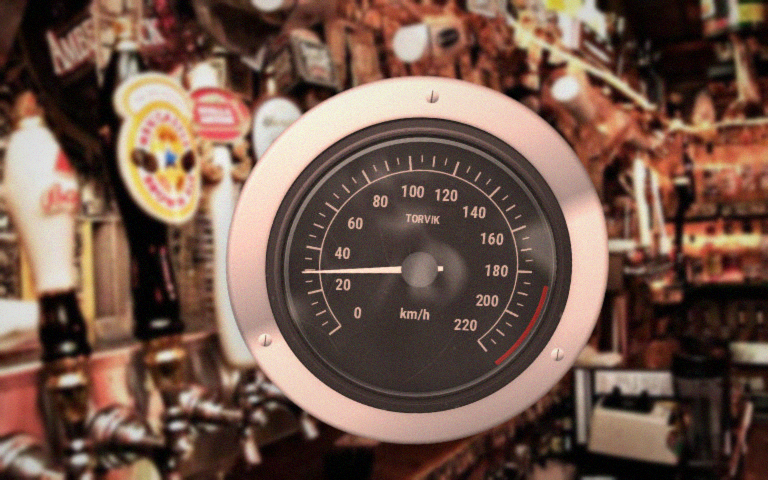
30 km/h
